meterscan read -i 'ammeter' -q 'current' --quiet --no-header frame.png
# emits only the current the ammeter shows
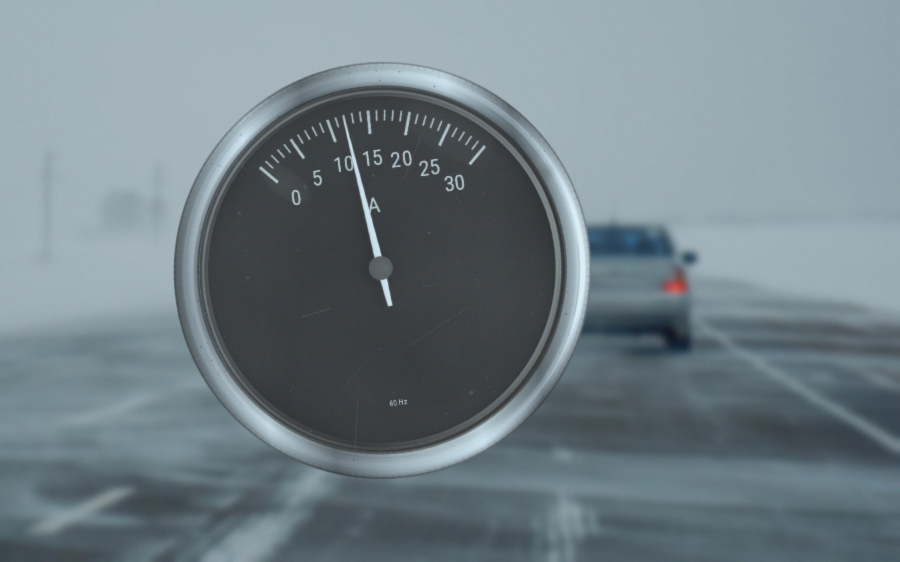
12 A
